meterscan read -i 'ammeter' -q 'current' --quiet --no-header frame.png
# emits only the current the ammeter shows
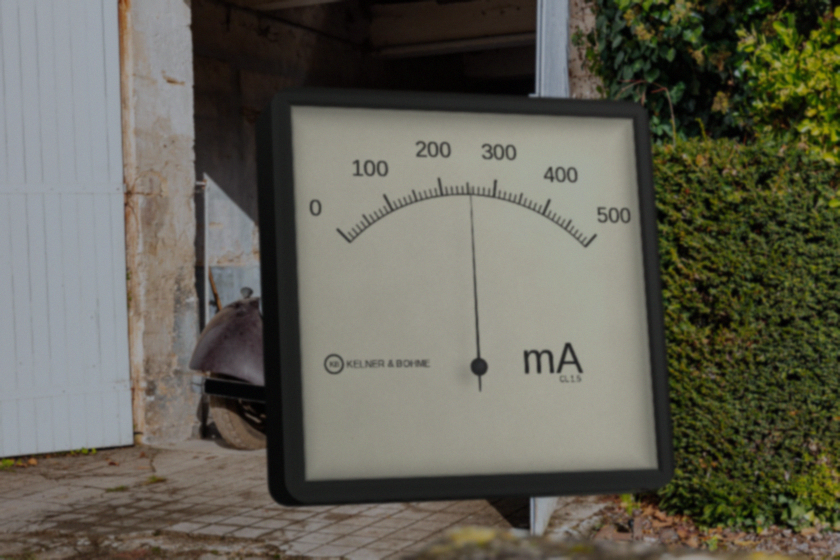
250 mA
